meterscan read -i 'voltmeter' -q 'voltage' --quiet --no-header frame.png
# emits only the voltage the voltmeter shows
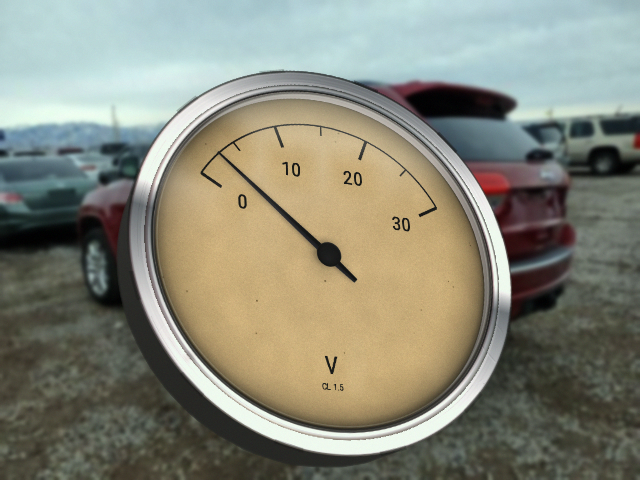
2.5 V
